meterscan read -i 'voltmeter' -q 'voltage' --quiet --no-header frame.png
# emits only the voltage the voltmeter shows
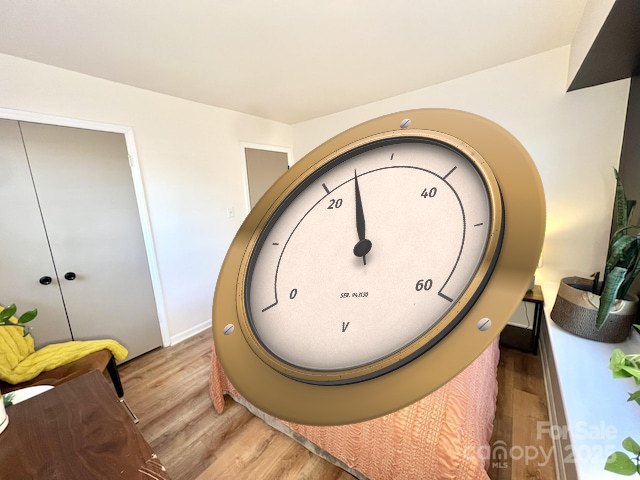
25 V
